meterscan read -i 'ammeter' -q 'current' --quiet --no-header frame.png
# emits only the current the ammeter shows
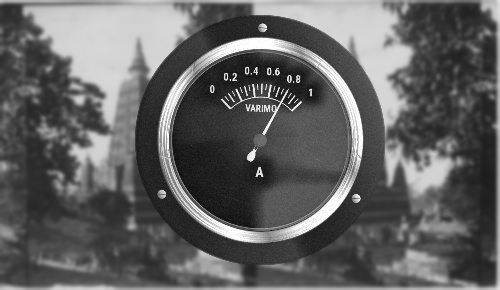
0.8 A
